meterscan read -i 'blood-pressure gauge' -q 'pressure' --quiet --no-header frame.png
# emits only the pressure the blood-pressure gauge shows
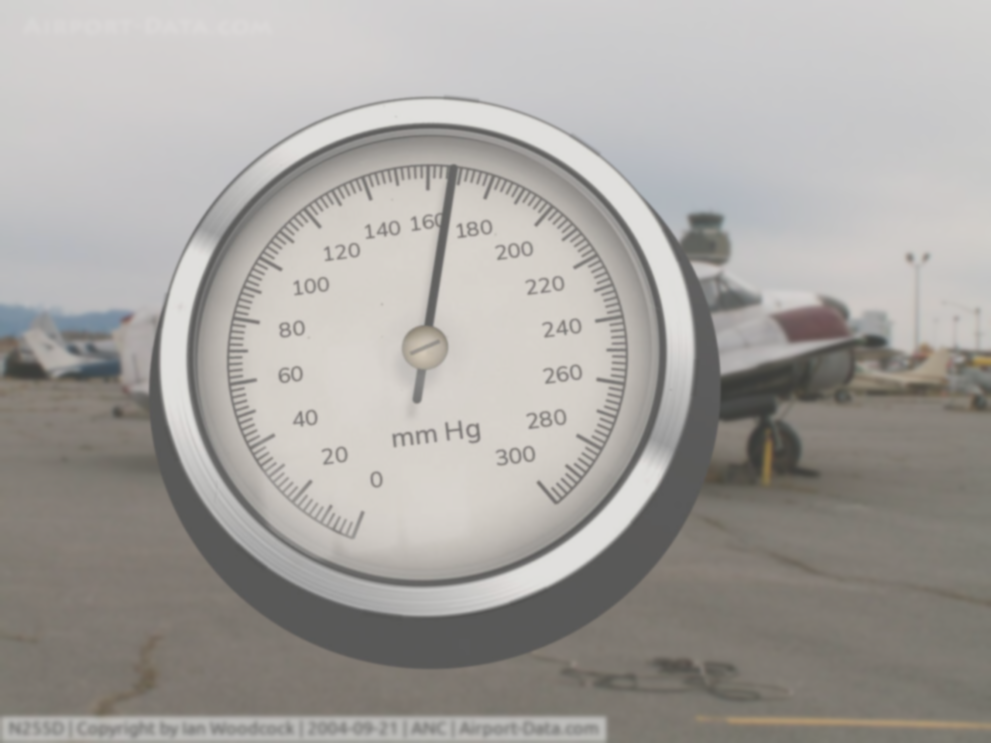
168 mmHg
